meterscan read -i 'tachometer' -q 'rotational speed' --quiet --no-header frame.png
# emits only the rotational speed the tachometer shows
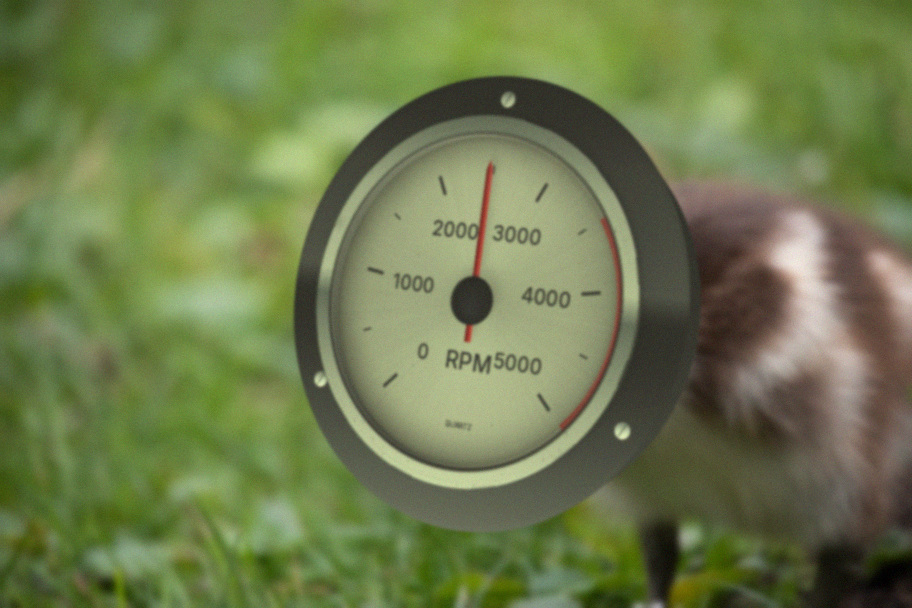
2500 rpm
